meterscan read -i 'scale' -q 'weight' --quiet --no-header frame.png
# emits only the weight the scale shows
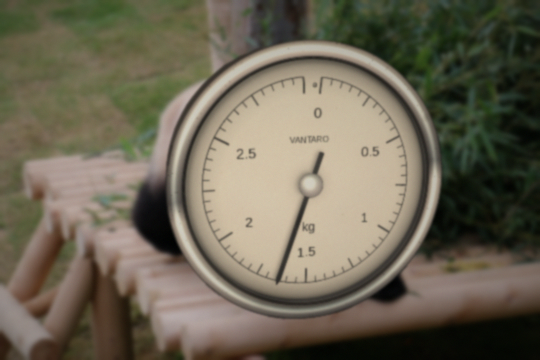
1.65 kg
